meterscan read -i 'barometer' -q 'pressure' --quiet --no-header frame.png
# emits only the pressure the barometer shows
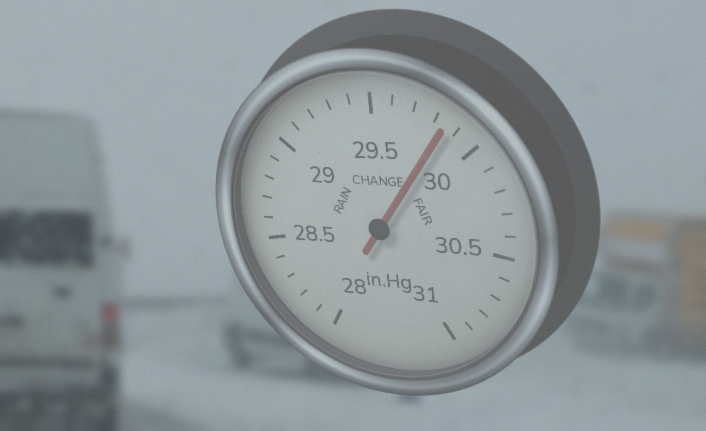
29.85 inHg
